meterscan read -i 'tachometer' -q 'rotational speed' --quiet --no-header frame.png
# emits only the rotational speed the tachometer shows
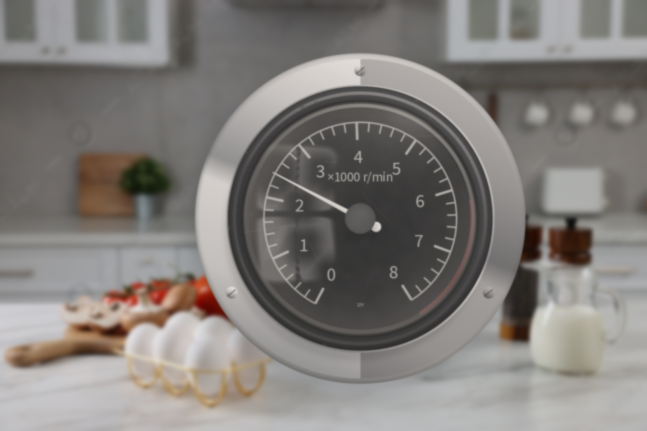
2400 rpm
